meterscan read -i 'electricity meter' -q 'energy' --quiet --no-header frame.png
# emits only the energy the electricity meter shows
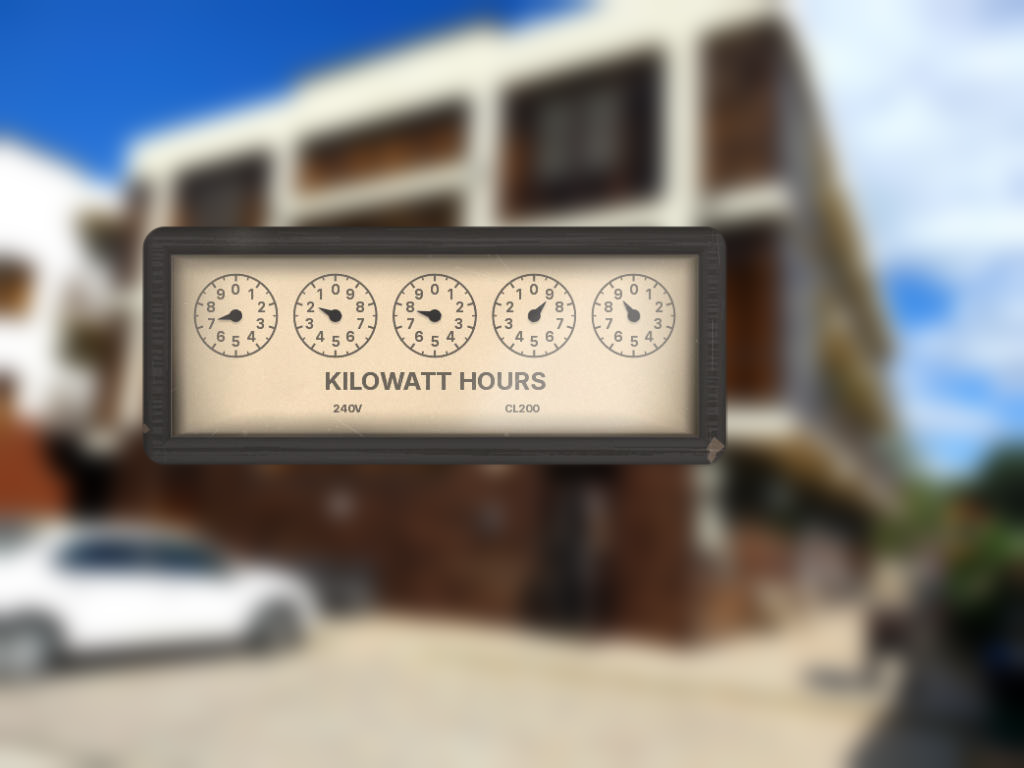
71789 kWh
